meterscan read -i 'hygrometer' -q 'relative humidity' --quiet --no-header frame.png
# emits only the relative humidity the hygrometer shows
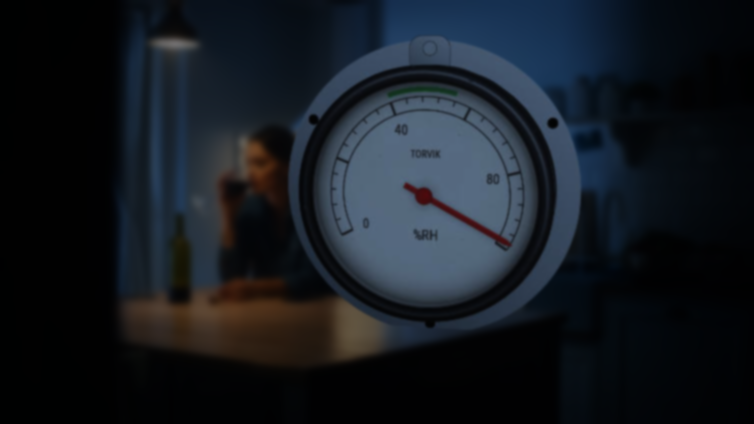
98 %
